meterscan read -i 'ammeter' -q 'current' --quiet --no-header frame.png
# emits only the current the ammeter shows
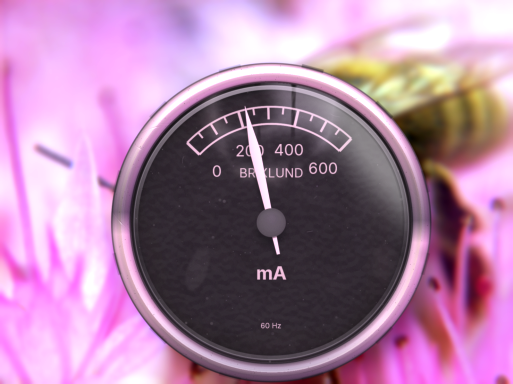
225 mA
